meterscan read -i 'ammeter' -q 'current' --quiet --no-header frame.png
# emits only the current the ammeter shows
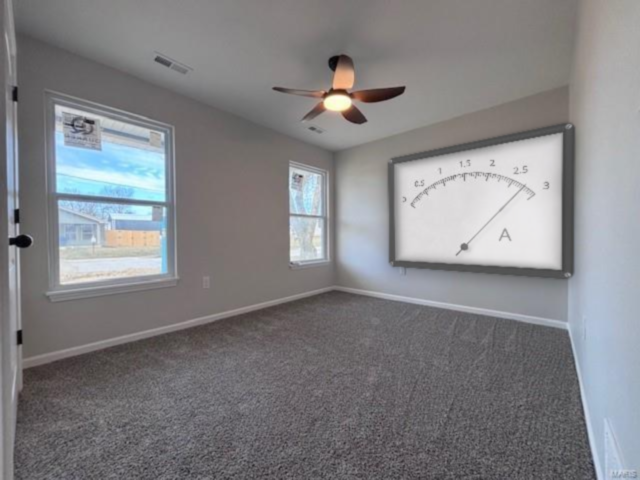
2.75 A
